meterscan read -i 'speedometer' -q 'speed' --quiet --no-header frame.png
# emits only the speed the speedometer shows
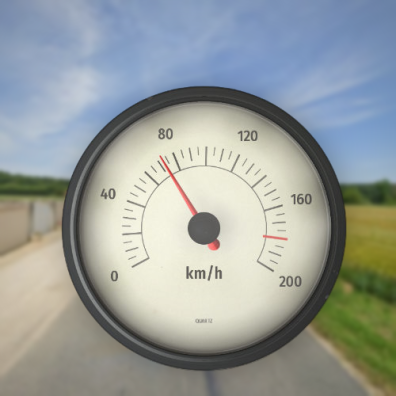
72.5 km/h
